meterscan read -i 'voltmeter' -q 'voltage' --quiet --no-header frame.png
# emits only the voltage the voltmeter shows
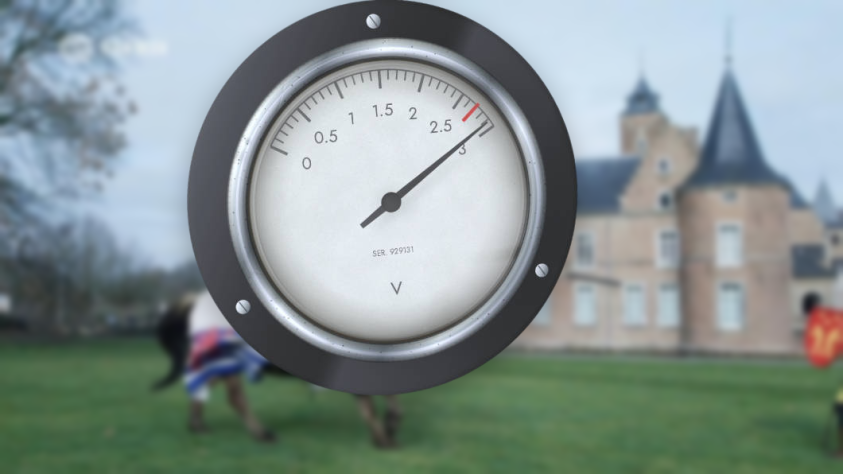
2.9 V
